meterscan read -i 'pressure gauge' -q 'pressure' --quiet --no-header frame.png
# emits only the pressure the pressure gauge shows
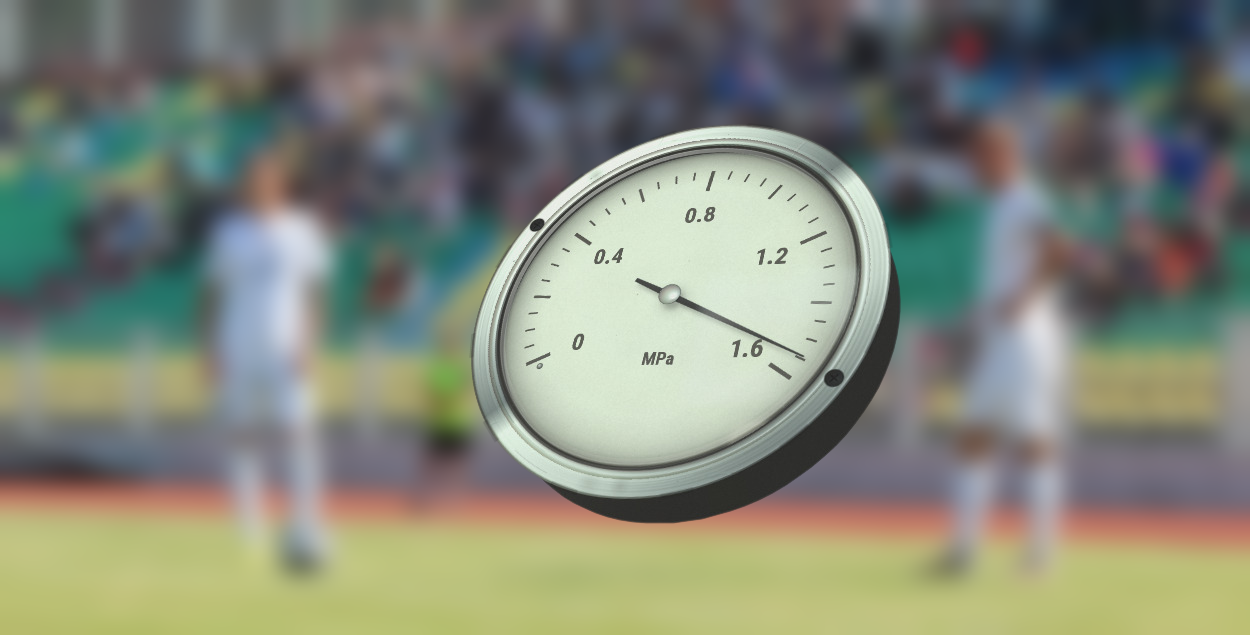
1.55 MPa
